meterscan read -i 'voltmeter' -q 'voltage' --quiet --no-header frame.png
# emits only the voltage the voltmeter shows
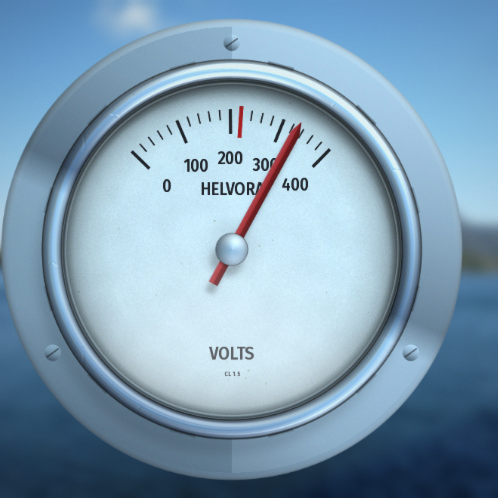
330 V
